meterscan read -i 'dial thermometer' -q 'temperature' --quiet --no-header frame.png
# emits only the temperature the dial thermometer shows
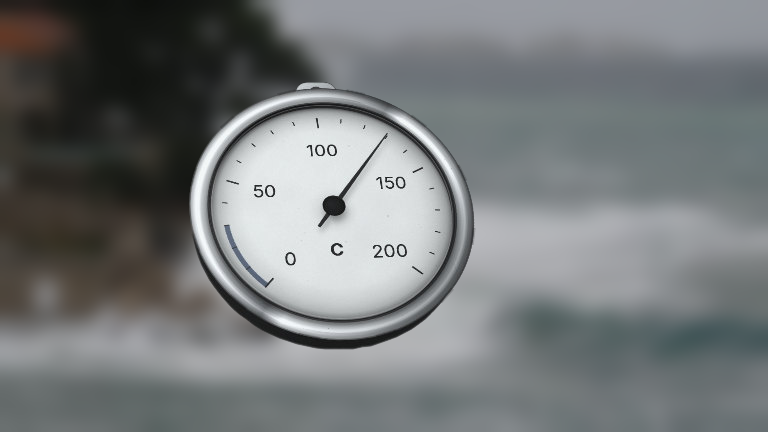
130 °C
